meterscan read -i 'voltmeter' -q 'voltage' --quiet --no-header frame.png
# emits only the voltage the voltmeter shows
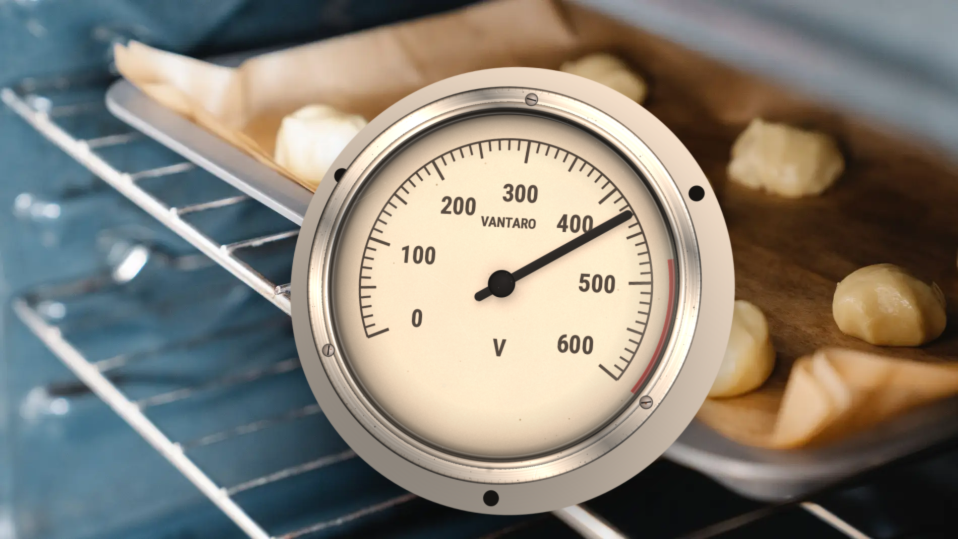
430 V
